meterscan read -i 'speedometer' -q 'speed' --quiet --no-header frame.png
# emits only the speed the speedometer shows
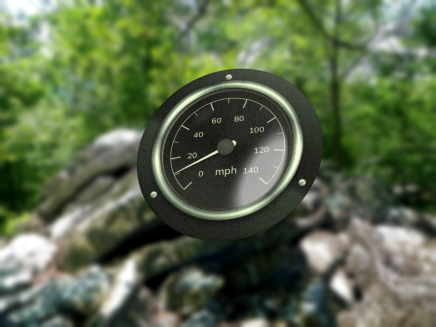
10 mph
